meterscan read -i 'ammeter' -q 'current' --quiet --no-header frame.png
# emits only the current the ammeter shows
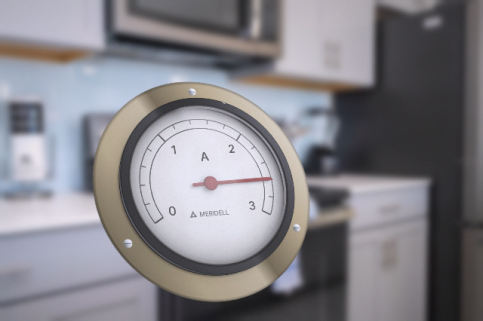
2.6 A
